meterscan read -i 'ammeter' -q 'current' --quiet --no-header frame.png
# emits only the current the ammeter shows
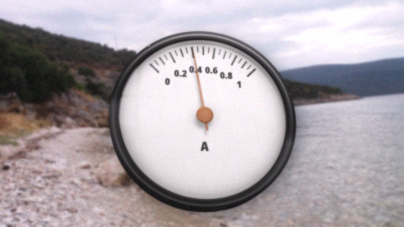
0.4 A
